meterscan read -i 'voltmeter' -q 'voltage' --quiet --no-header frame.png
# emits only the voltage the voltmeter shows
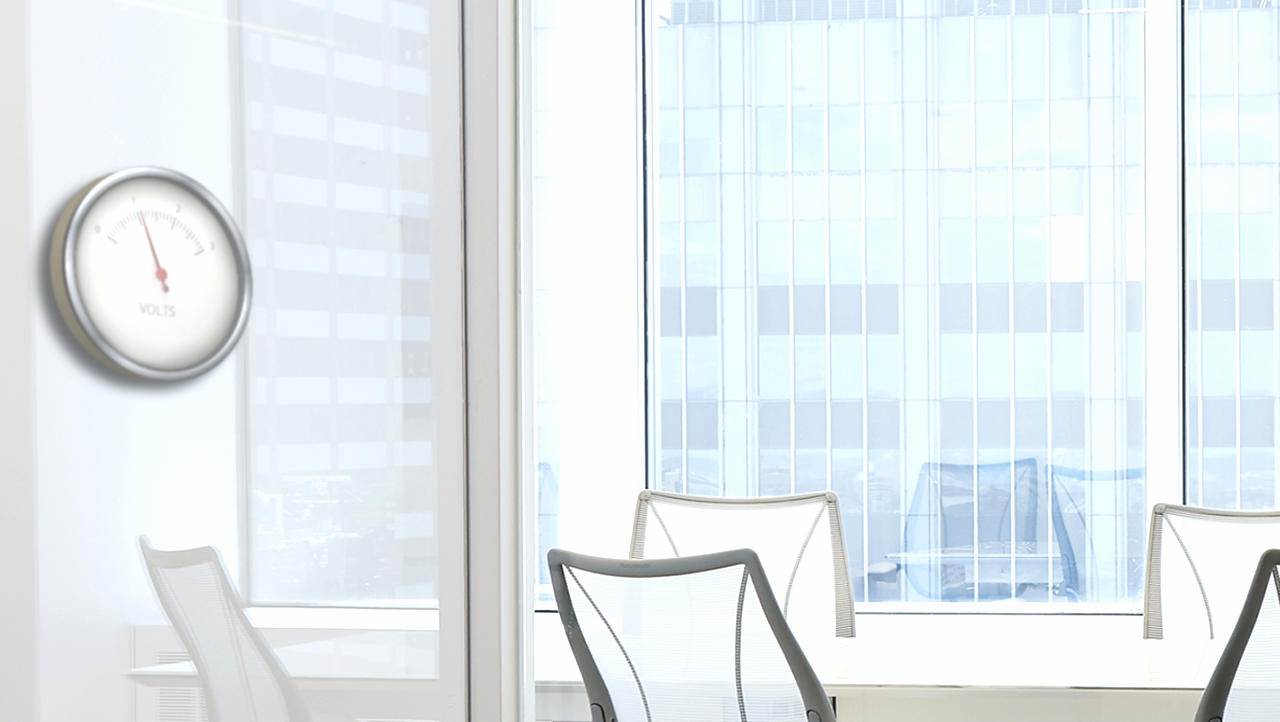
1 V
